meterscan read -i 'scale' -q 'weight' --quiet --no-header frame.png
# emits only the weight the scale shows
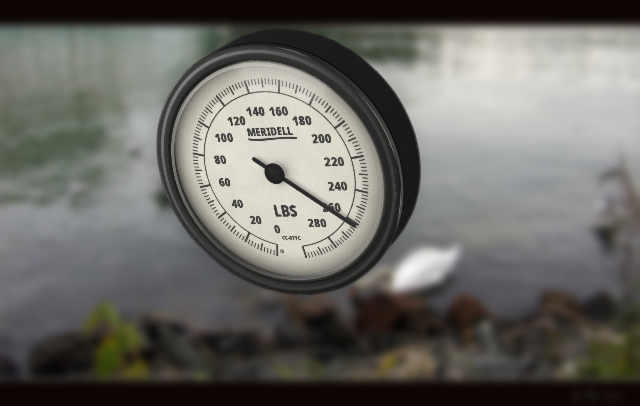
260 lb
